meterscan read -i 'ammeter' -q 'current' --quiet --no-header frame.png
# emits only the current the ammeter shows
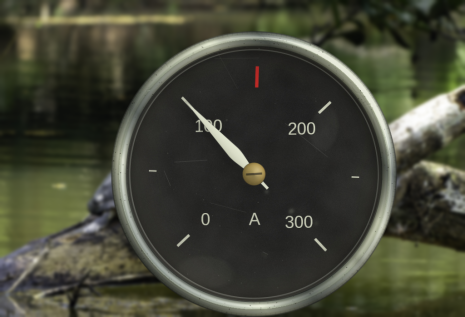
100 A
